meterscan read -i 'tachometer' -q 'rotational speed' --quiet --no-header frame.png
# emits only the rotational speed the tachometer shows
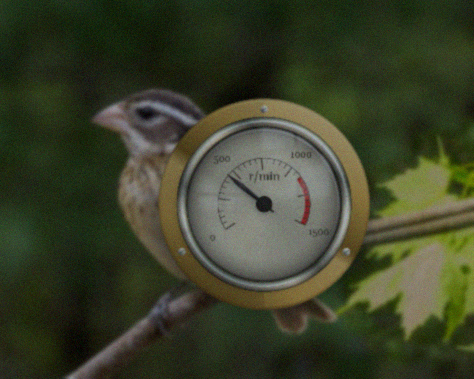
450 rpm
